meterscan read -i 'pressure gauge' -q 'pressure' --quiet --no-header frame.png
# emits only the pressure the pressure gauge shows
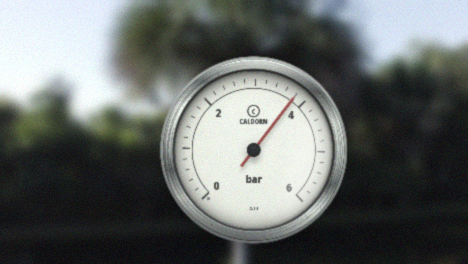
3.8 bar
